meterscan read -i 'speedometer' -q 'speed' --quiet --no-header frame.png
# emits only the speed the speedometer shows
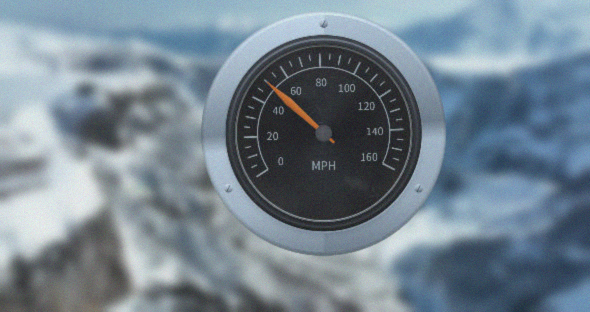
50 mph
